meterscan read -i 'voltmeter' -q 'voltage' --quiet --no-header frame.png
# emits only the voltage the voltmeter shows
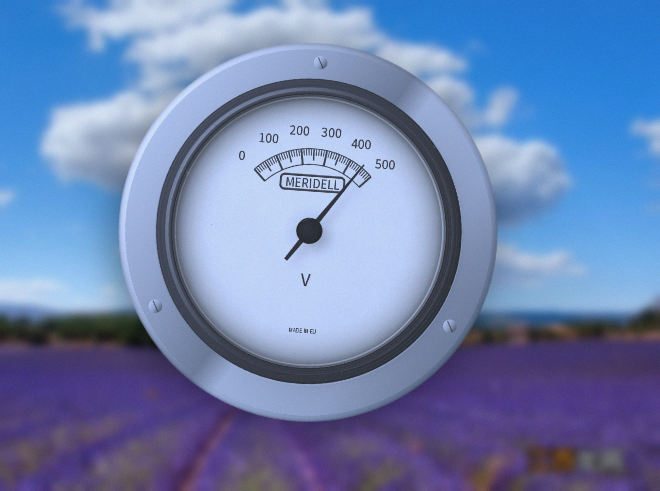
450 V
